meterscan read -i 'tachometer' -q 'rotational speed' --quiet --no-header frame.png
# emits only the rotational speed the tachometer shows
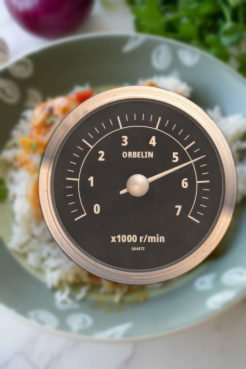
5400 rpm
